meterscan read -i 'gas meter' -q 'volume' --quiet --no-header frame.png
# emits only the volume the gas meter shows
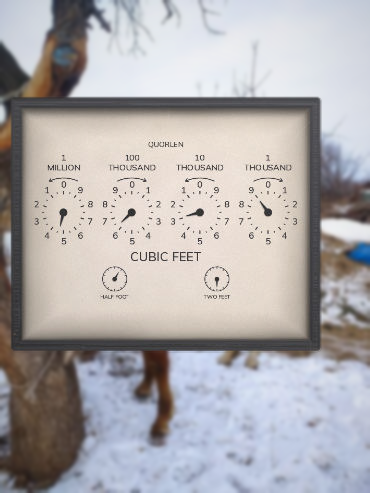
462900 ft³
